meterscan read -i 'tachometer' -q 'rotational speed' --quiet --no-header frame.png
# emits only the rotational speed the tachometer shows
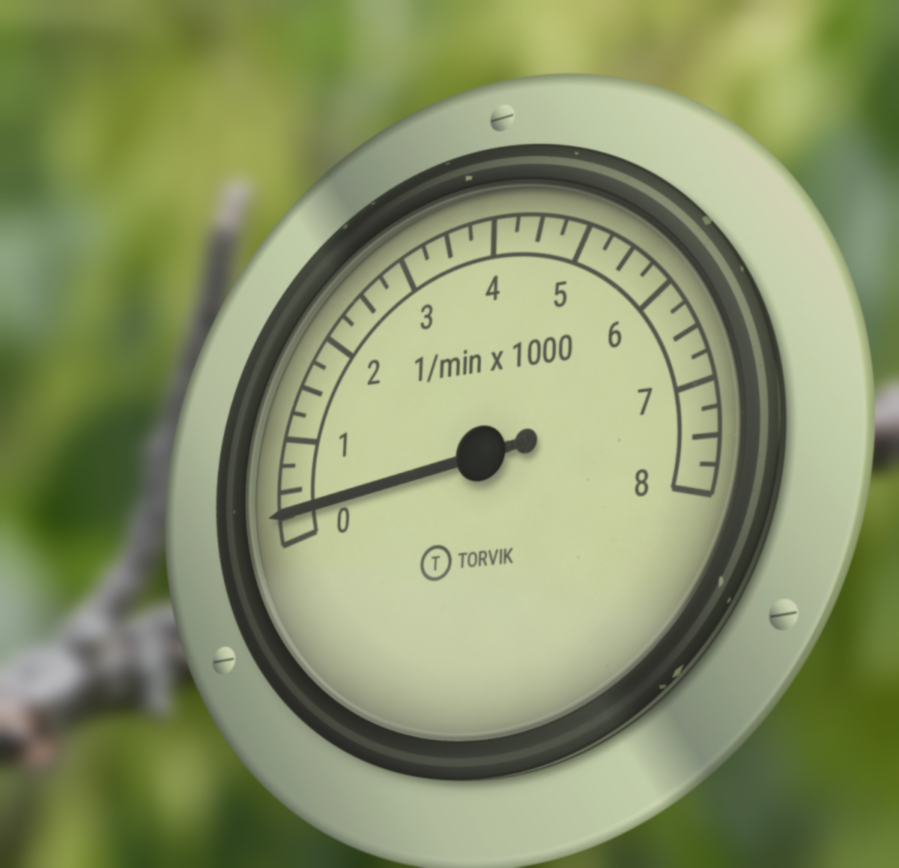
250 rpm
